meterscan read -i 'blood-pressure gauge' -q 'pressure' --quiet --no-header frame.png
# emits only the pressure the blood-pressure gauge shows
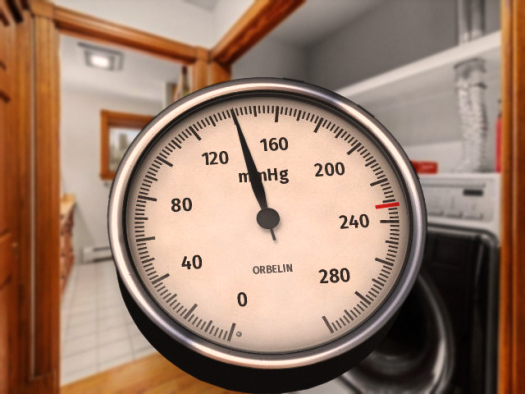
140 mmHg
